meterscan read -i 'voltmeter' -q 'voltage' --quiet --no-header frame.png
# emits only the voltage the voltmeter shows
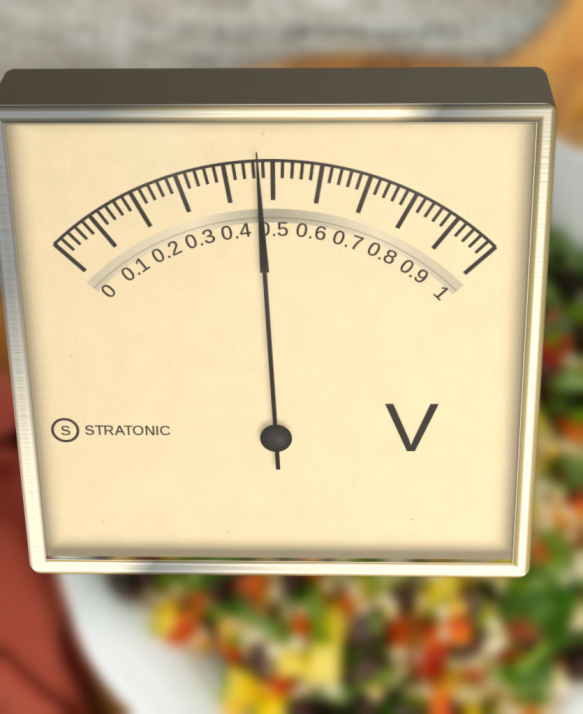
0.47 V
